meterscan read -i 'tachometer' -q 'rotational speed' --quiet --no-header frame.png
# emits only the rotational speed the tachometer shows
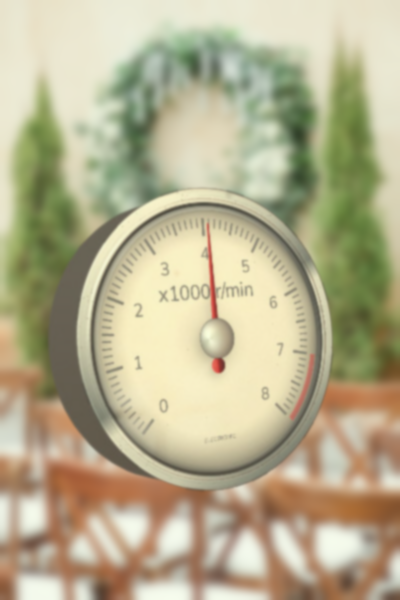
4000 rpm
